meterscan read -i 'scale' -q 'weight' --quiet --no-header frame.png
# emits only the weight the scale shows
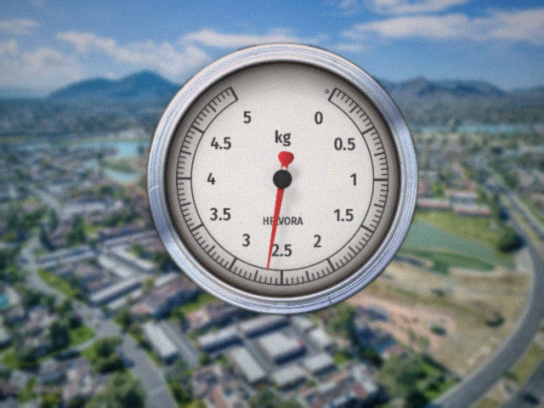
2.65 kg
